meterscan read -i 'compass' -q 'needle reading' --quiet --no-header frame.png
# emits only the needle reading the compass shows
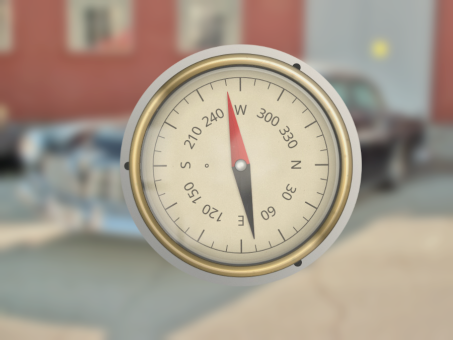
260 °
